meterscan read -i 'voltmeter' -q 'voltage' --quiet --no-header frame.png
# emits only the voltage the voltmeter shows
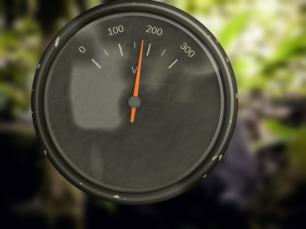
175 V
